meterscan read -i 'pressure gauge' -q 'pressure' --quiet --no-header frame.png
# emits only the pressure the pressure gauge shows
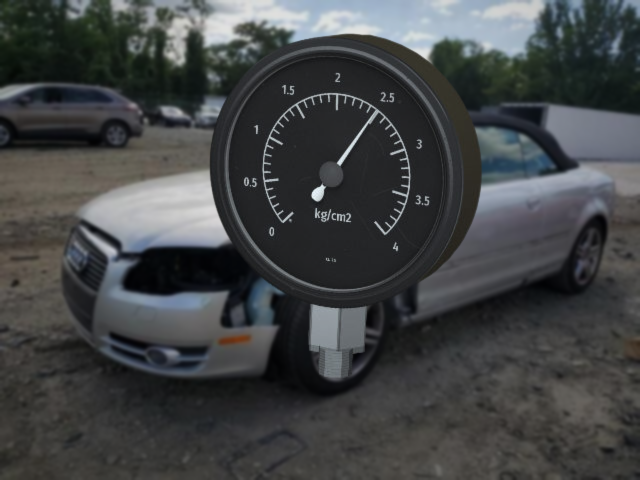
2.5 kg/cm²
